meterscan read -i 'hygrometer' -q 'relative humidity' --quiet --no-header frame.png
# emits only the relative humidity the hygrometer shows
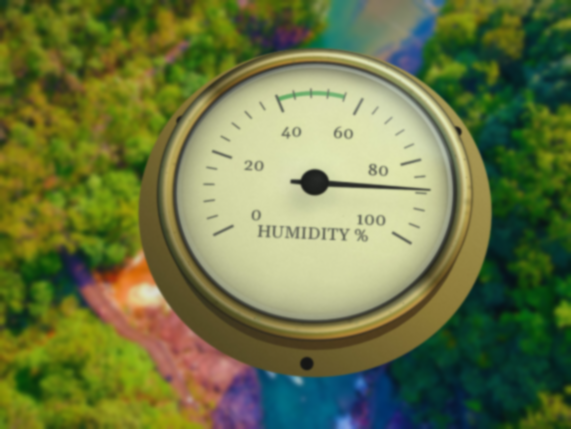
88 %
